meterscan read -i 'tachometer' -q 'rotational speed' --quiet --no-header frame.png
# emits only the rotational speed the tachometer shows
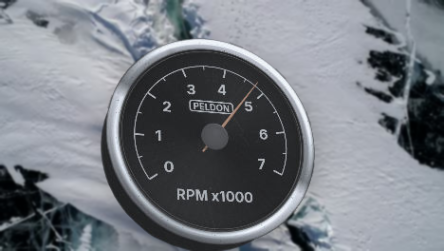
4750 rpm
